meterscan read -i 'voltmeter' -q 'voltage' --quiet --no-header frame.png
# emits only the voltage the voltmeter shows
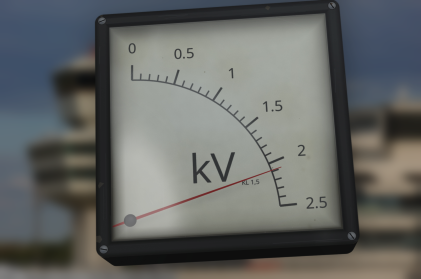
2.1 kV
